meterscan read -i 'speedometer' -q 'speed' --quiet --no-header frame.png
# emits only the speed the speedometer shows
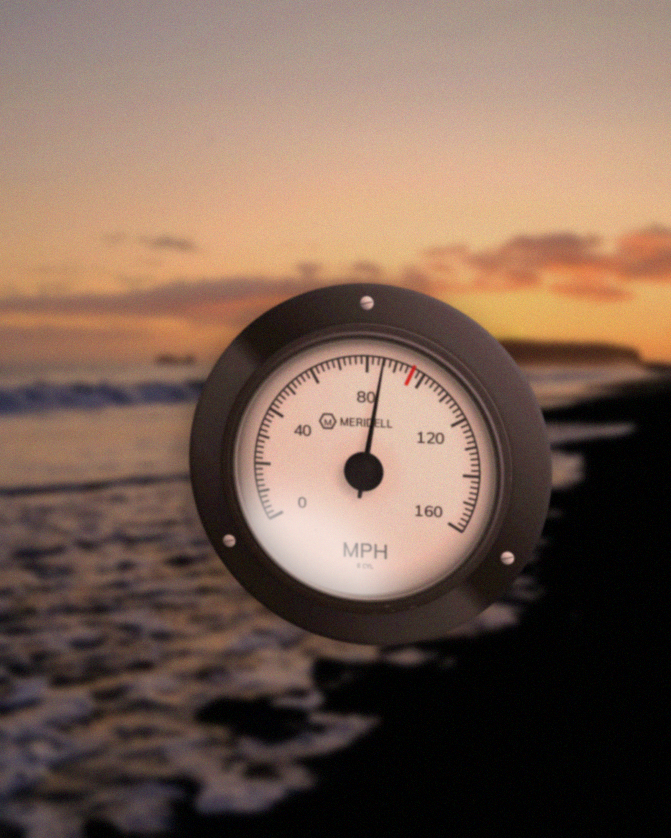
86 mph
